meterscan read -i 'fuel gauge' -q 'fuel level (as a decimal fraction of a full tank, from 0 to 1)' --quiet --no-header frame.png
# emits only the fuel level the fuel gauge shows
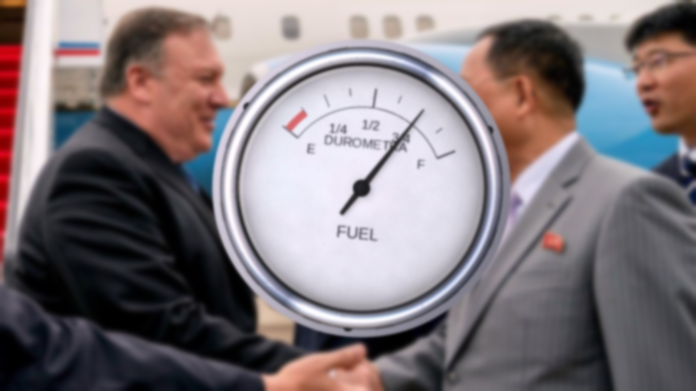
0.75
